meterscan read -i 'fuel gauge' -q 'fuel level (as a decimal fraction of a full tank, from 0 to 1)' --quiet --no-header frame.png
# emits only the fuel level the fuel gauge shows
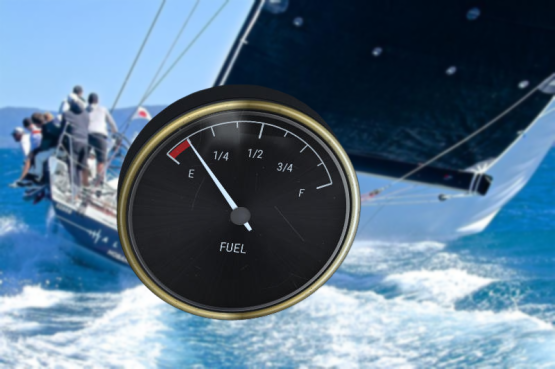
0.125
